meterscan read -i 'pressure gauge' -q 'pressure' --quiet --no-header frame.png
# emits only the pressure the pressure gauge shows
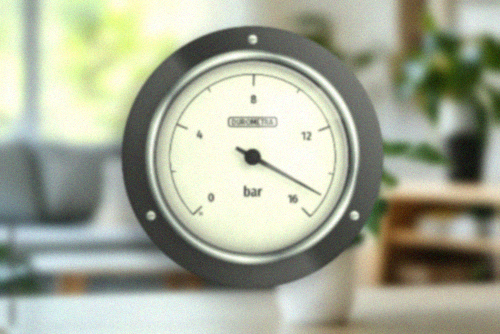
15 bar
